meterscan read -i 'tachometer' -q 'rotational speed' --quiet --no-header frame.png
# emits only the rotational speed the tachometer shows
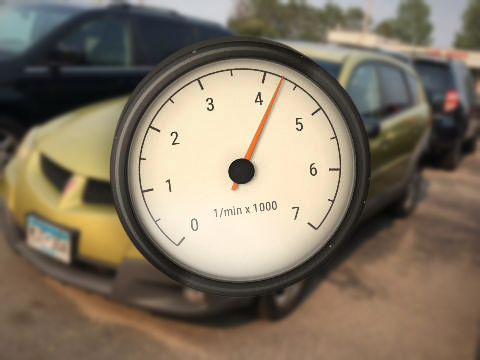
4250 rpm
